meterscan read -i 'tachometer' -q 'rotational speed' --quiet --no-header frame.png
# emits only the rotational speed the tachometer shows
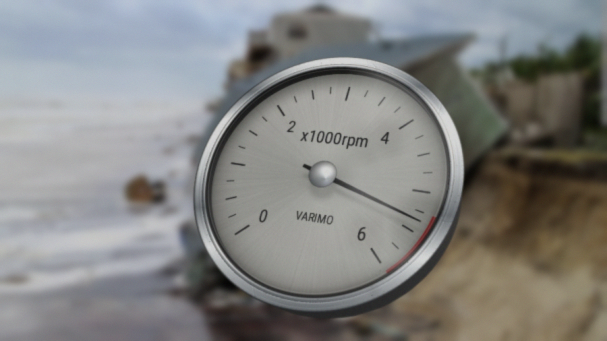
5375 rpm
